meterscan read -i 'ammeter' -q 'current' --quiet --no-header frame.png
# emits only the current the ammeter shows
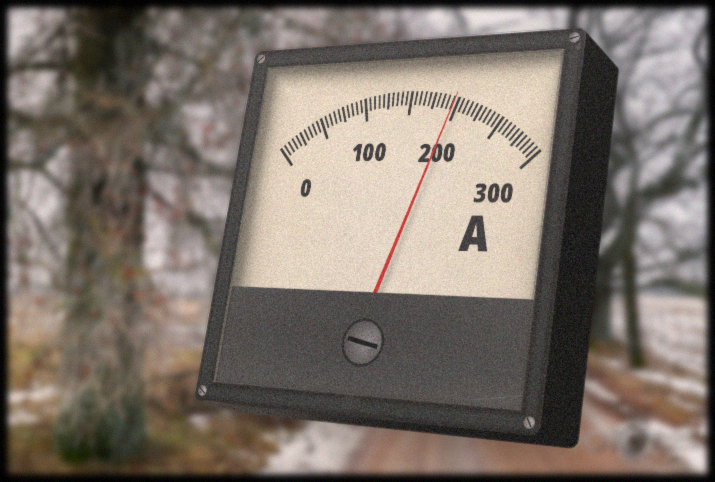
200 A
